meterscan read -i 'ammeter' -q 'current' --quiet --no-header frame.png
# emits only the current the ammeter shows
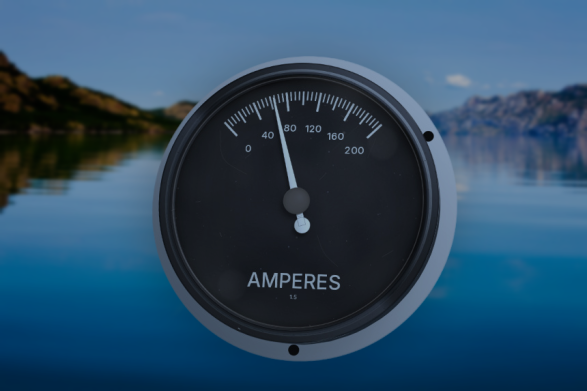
65 A
